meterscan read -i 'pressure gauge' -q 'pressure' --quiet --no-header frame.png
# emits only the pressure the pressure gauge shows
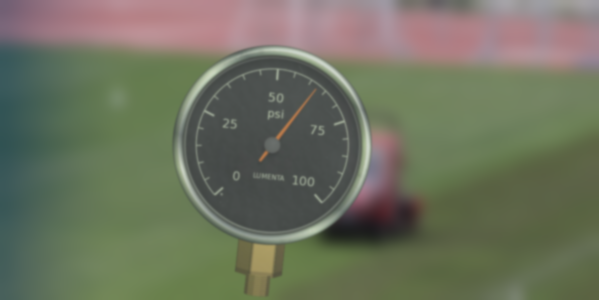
62.5 psi
